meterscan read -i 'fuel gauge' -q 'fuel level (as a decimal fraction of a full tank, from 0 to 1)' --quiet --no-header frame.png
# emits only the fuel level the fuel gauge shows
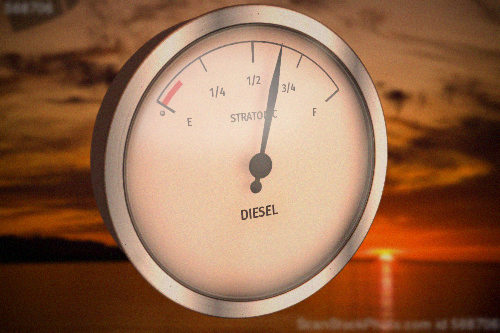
0.625
